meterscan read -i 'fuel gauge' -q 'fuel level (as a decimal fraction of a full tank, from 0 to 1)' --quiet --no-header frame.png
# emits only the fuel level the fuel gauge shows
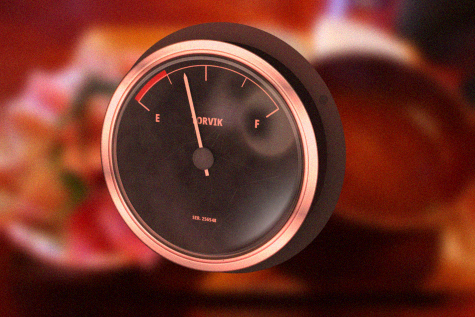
0.375
